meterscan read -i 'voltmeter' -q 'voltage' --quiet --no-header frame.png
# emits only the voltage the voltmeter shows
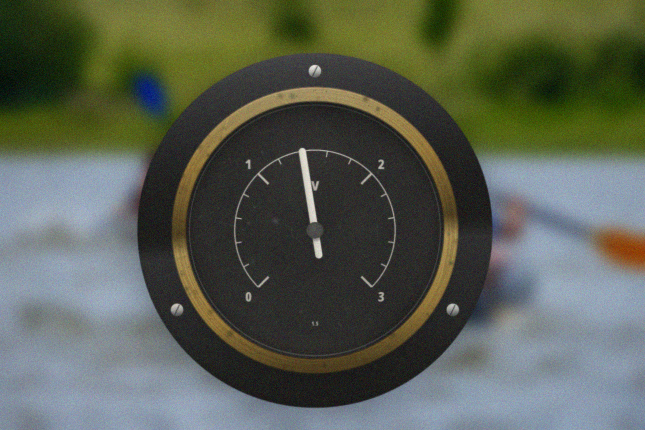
1.4 V
